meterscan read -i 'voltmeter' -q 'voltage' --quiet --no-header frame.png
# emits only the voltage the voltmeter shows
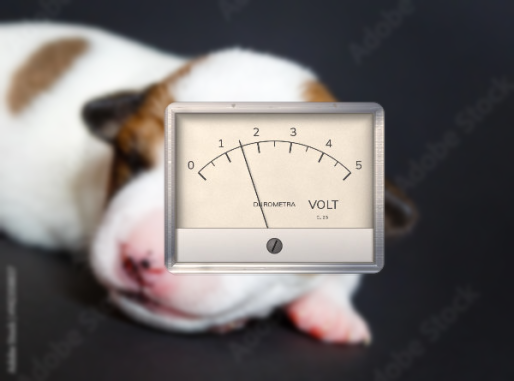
1.5 V
